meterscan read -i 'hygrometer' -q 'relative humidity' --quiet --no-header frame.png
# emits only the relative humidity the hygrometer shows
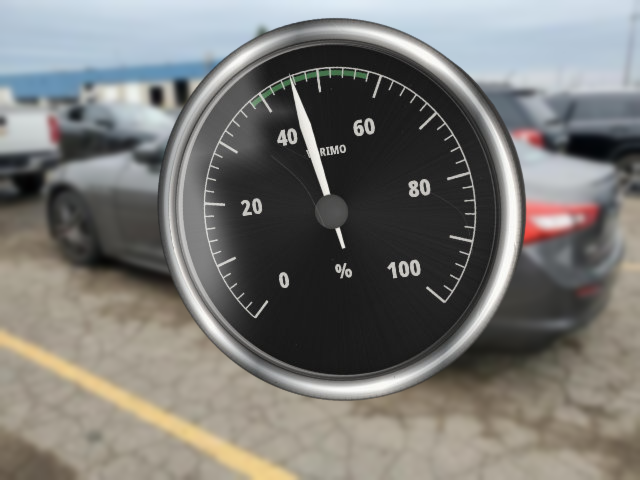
46 %
